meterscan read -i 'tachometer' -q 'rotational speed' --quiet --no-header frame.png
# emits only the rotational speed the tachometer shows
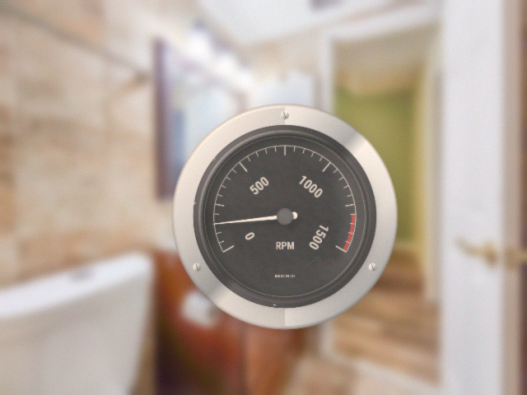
150 rpm
